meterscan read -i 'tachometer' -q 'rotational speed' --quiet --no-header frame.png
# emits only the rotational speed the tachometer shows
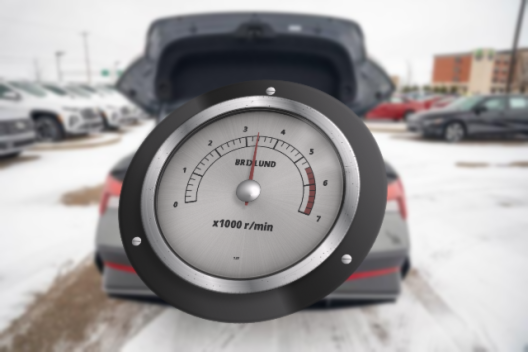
3400 rpm
